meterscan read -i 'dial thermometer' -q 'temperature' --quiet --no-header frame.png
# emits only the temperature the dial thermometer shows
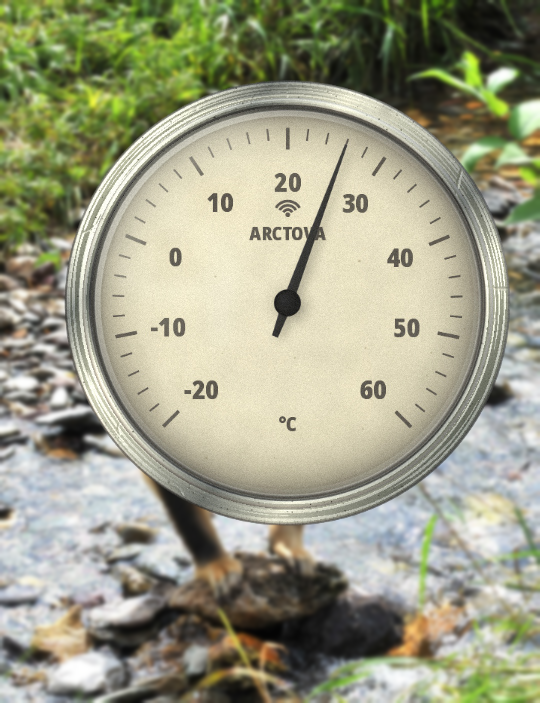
26 °C
